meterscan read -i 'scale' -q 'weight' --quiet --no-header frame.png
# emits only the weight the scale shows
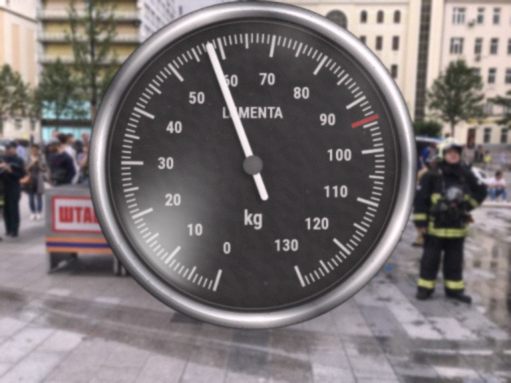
58 kg
